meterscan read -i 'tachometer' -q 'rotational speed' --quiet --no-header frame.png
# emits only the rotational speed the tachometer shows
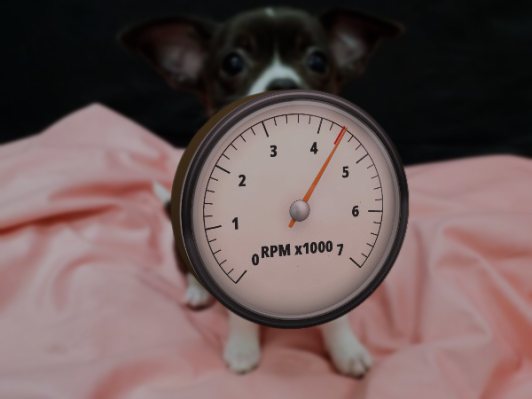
4400 rpm
